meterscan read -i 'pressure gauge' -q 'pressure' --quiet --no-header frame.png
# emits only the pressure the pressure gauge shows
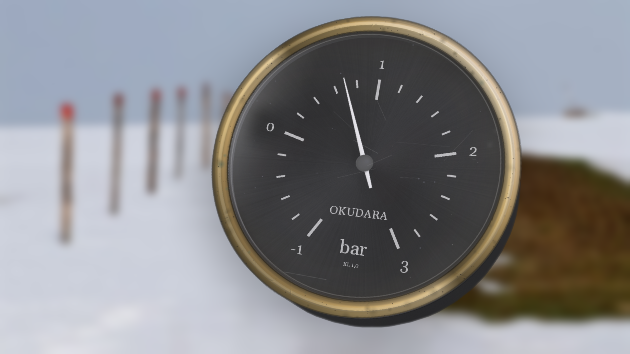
0.7 bar
